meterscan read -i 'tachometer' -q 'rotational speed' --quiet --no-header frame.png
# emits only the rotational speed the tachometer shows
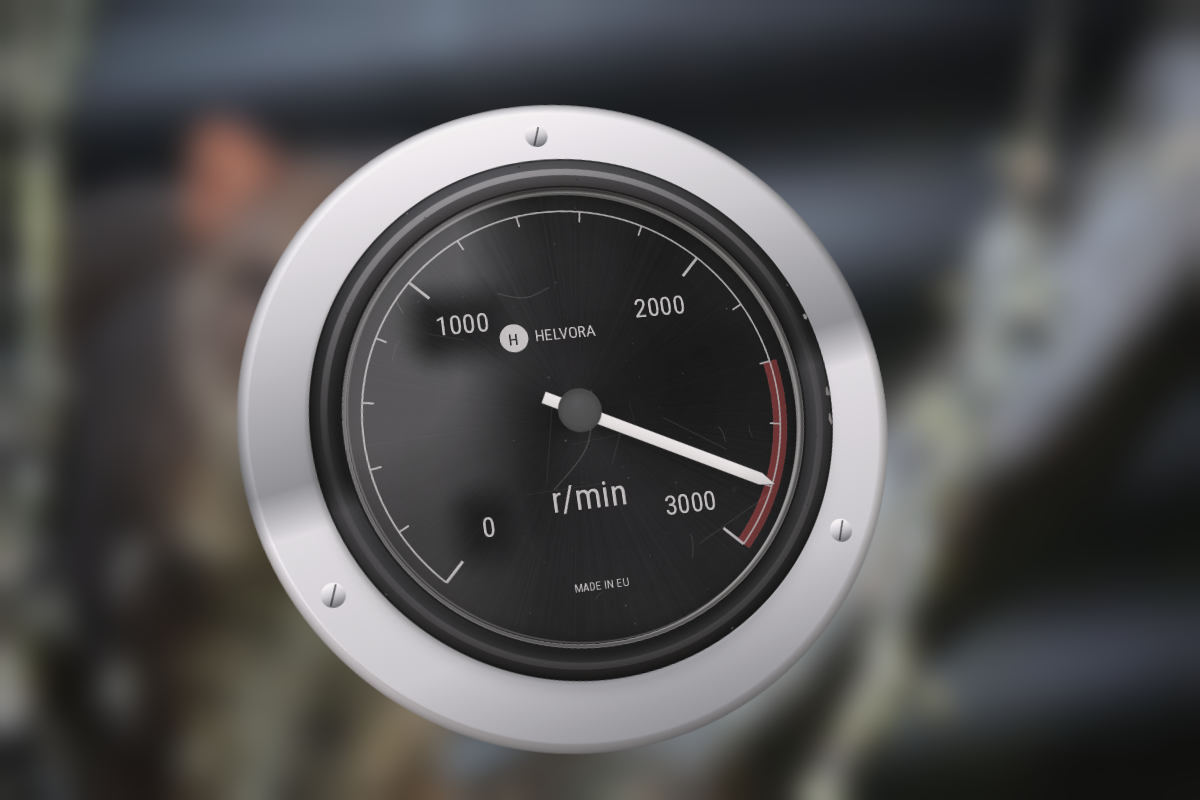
2800 rpm
